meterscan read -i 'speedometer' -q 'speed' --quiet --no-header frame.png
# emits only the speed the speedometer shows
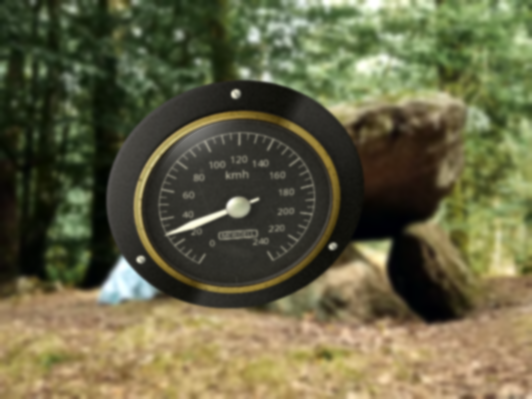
30 km/h
